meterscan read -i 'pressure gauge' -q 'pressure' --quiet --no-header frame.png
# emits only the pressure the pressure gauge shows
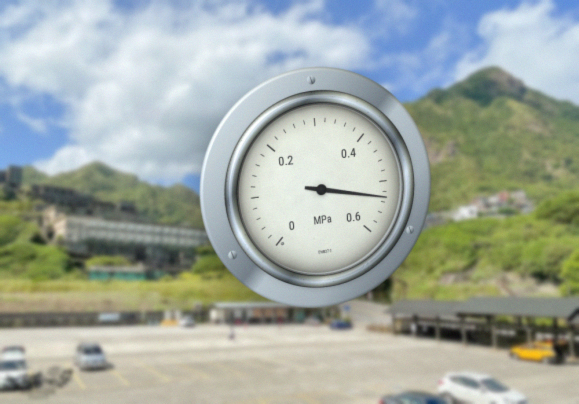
0.53 MPa
